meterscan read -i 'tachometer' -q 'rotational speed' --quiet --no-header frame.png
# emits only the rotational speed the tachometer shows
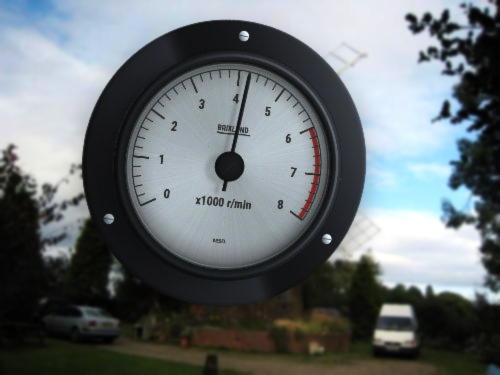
4200 rpm
